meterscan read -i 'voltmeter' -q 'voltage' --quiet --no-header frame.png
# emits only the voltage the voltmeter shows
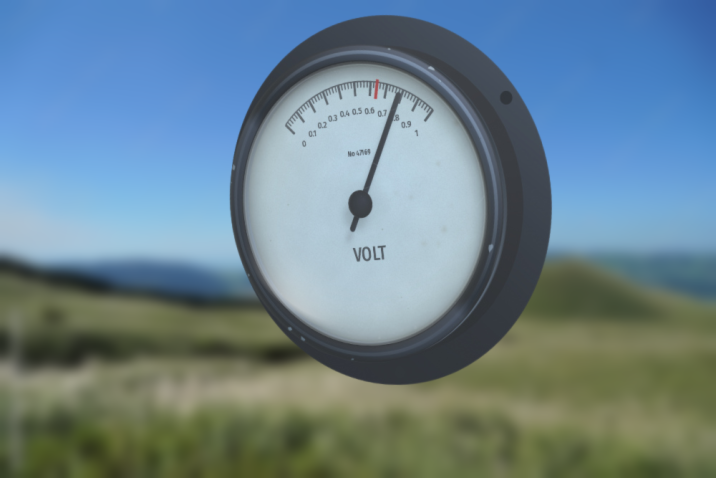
0.8 V
